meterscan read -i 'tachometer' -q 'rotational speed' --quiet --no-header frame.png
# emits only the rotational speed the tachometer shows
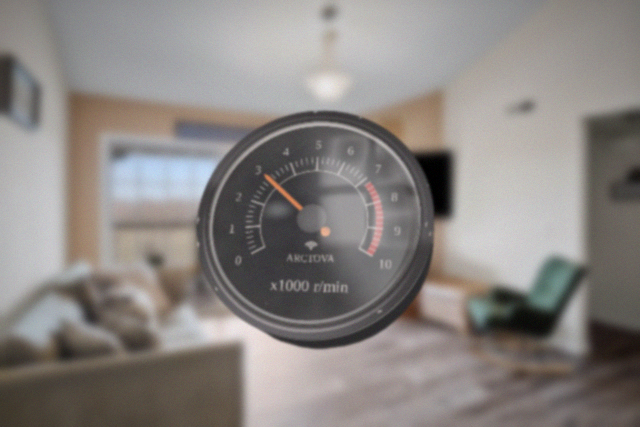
3000 rpm
